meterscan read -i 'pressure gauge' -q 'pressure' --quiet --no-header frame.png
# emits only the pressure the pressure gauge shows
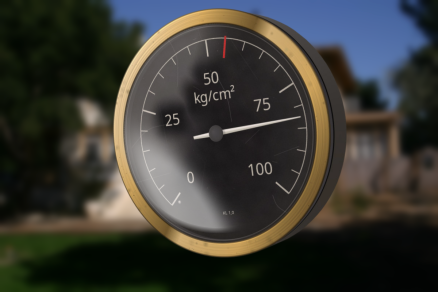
82.5 kg/cm²
